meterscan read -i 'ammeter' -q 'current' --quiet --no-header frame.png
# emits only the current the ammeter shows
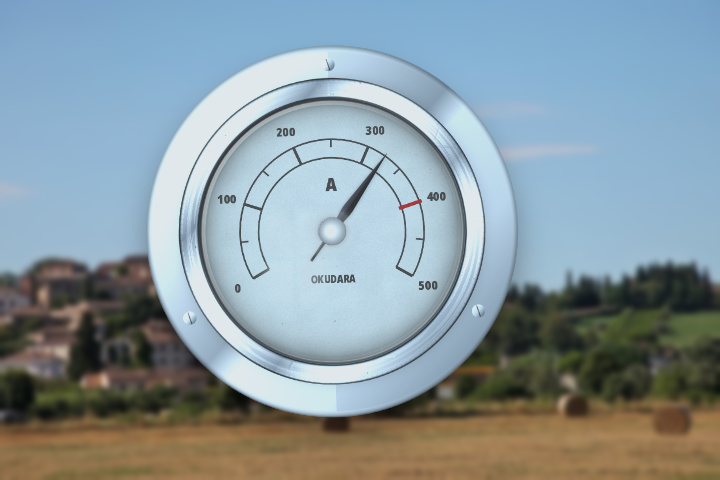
325 A
